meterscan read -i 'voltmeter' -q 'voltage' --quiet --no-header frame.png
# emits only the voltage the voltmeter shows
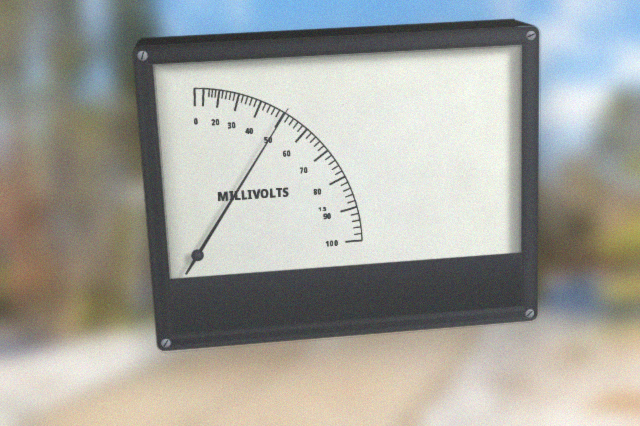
50 mV
